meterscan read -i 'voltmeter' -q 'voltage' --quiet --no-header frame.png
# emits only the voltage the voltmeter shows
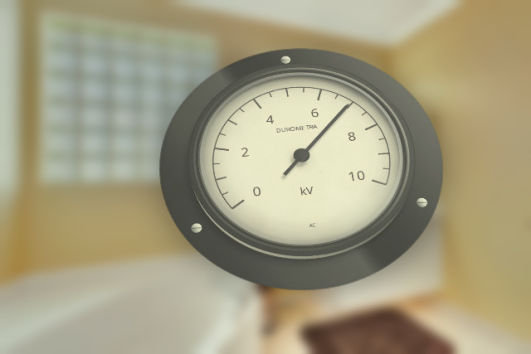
7 kV
